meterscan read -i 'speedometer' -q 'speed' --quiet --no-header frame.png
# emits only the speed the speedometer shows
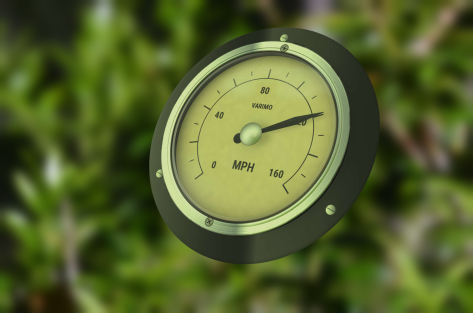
120 mph
